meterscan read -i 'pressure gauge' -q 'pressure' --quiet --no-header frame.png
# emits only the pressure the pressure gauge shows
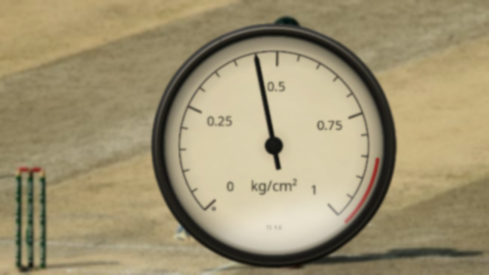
0.45 kg/cm²
